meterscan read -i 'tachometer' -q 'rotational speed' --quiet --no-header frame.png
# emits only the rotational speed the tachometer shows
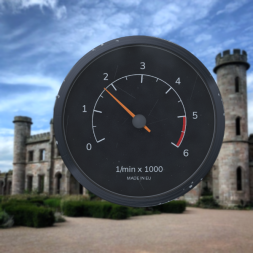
1750 rpm
